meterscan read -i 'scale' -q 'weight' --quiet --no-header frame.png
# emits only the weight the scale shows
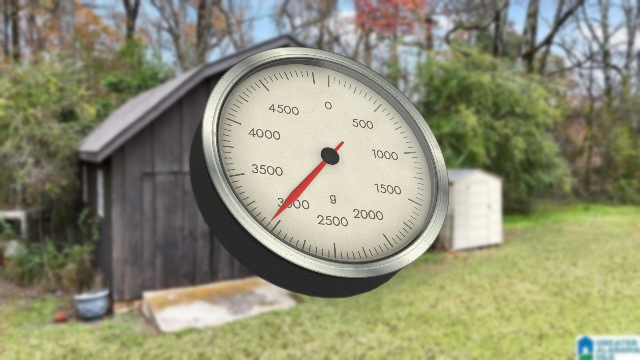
3050 g
